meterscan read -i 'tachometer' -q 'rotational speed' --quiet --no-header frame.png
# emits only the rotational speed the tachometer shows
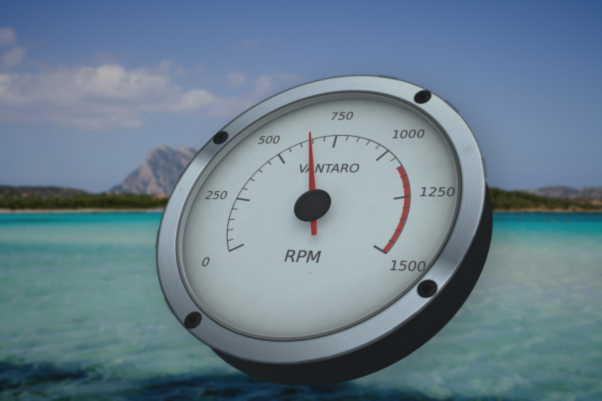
650 rpm
